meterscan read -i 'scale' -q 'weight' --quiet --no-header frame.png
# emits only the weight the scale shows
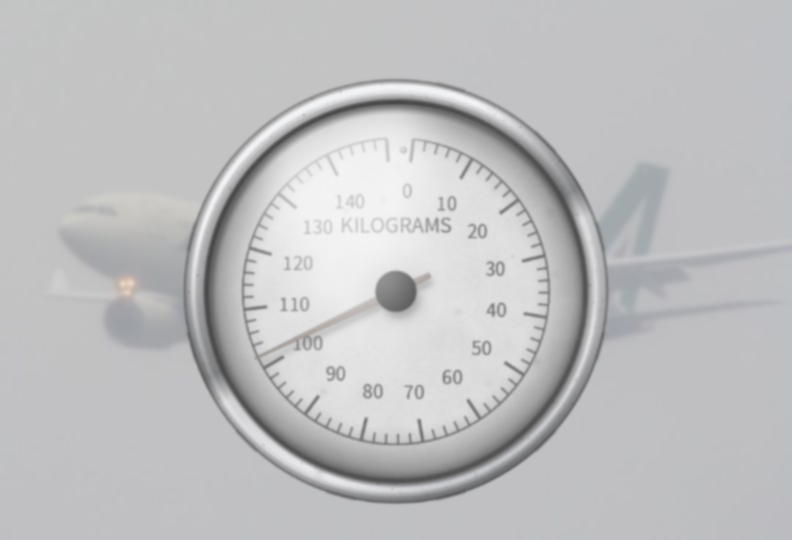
102 kg
